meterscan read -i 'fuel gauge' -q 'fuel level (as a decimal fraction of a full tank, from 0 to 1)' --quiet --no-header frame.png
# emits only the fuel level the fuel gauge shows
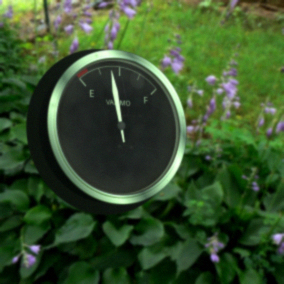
0.375
